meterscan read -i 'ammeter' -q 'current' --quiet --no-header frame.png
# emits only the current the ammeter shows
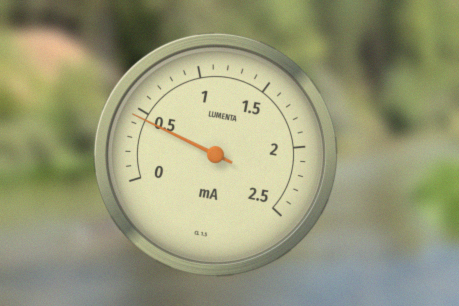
0.45 mA
